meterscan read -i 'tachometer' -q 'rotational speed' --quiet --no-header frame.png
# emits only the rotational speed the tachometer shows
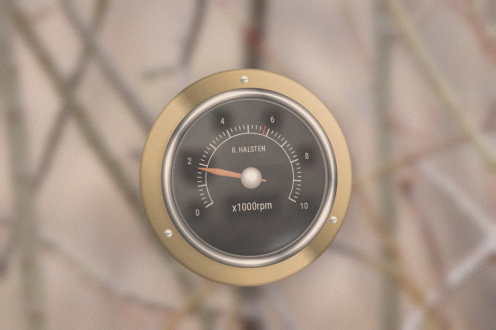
1800 rpm
